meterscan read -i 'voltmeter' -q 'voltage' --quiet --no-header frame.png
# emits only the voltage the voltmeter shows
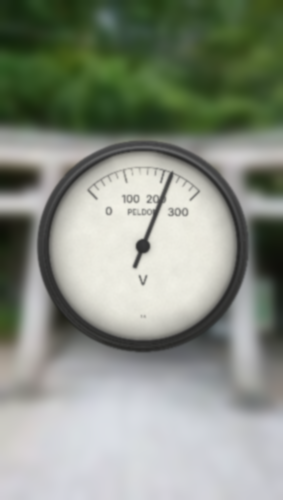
220 V
